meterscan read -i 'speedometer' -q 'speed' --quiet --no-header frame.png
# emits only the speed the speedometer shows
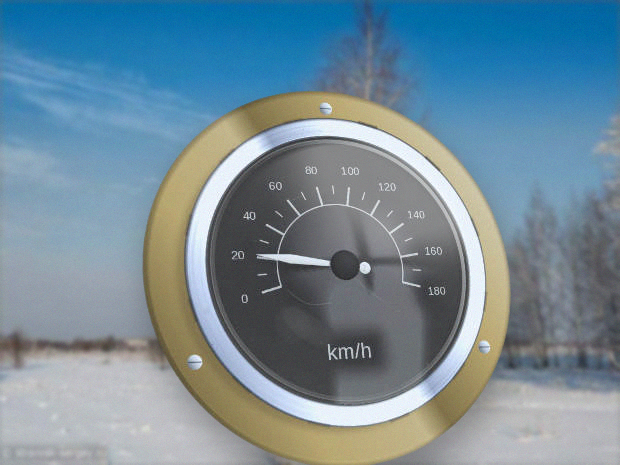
20 km/h
